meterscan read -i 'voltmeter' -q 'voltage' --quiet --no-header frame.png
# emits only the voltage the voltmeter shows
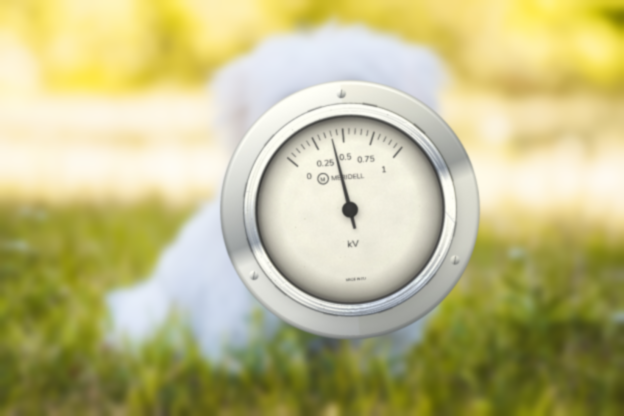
0.4 kV
